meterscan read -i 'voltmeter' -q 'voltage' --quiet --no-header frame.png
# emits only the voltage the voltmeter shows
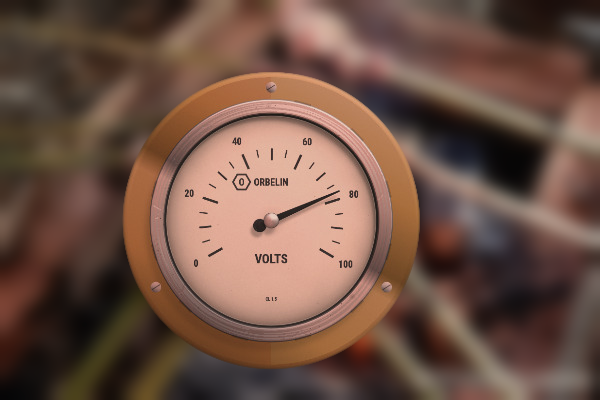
77.5 V
